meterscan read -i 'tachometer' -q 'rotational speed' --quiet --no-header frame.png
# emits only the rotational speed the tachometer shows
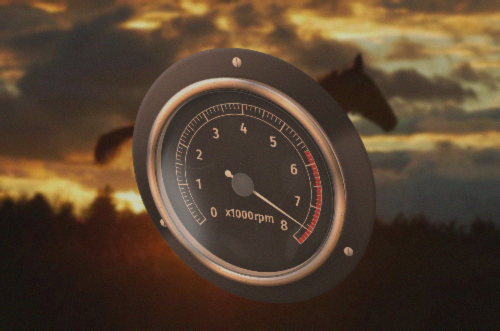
7500 rpm
